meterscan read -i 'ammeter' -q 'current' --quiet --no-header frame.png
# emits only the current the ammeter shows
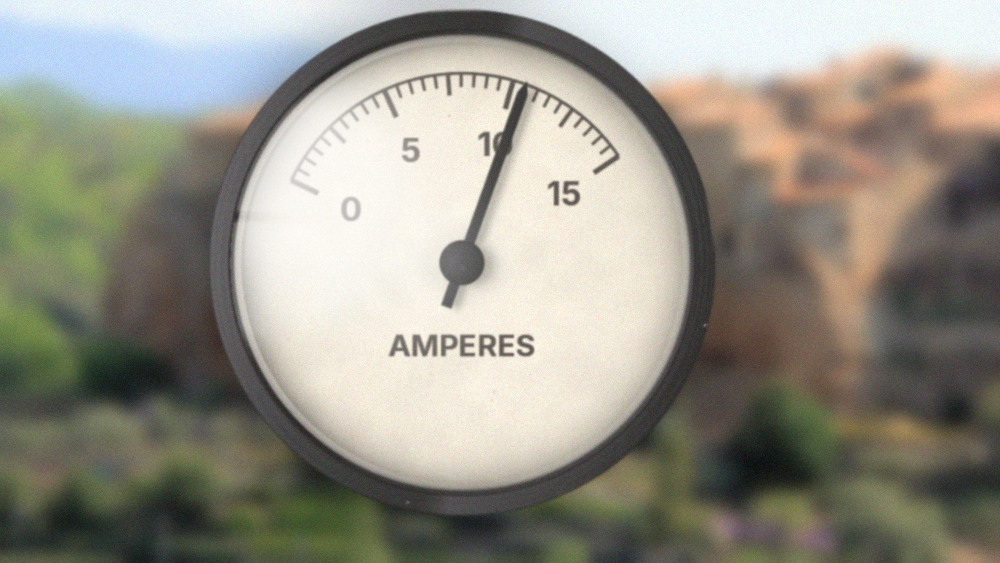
10.5 A
